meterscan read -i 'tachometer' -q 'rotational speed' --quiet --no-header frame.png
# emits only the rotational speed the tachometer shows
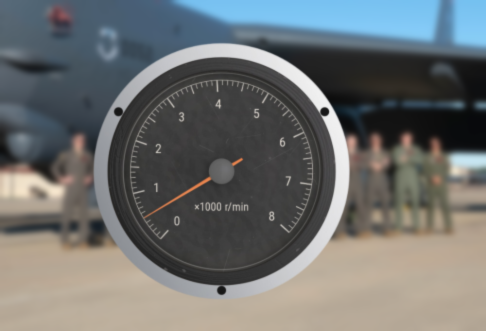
500 rpm
